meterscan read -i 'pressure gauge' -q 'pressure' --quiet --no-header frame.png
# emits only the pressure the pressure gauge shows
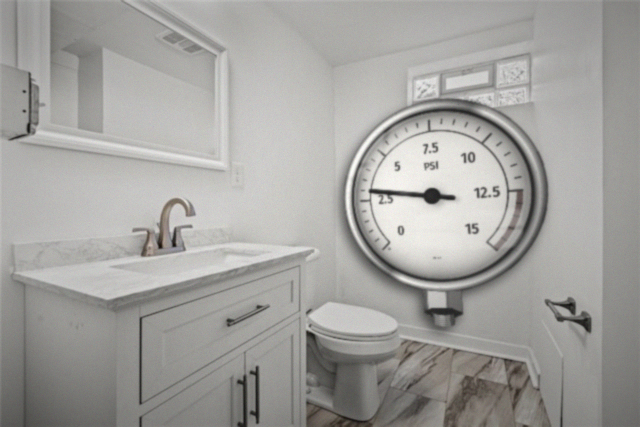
3 psi
